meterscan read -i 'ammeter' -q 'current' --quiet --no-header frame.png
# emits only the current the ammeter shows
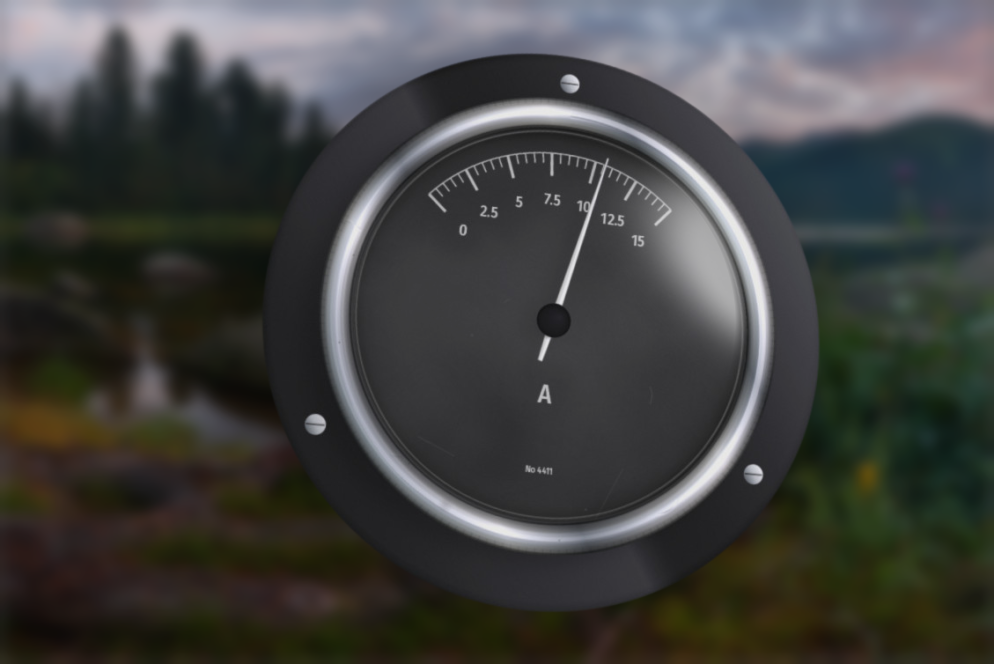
10.5 A
